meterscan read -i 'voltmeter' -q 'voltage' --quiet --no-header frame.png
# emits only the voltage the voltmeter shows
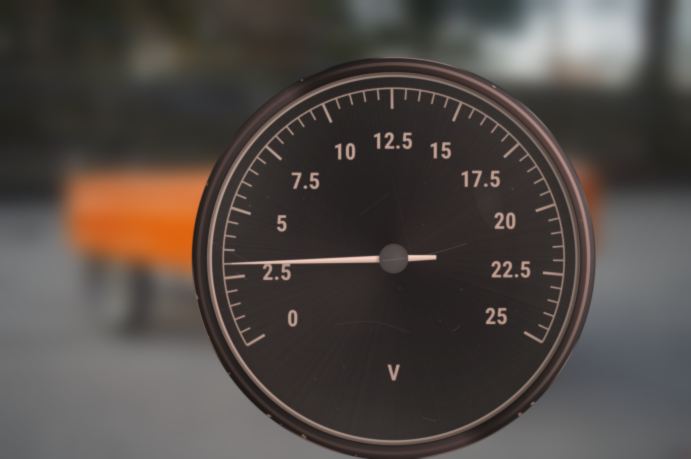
3 V
